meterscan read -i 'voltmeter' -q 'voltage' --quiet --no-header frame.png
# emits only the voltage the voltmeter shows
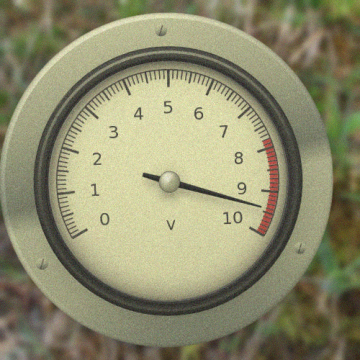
9.4 V
